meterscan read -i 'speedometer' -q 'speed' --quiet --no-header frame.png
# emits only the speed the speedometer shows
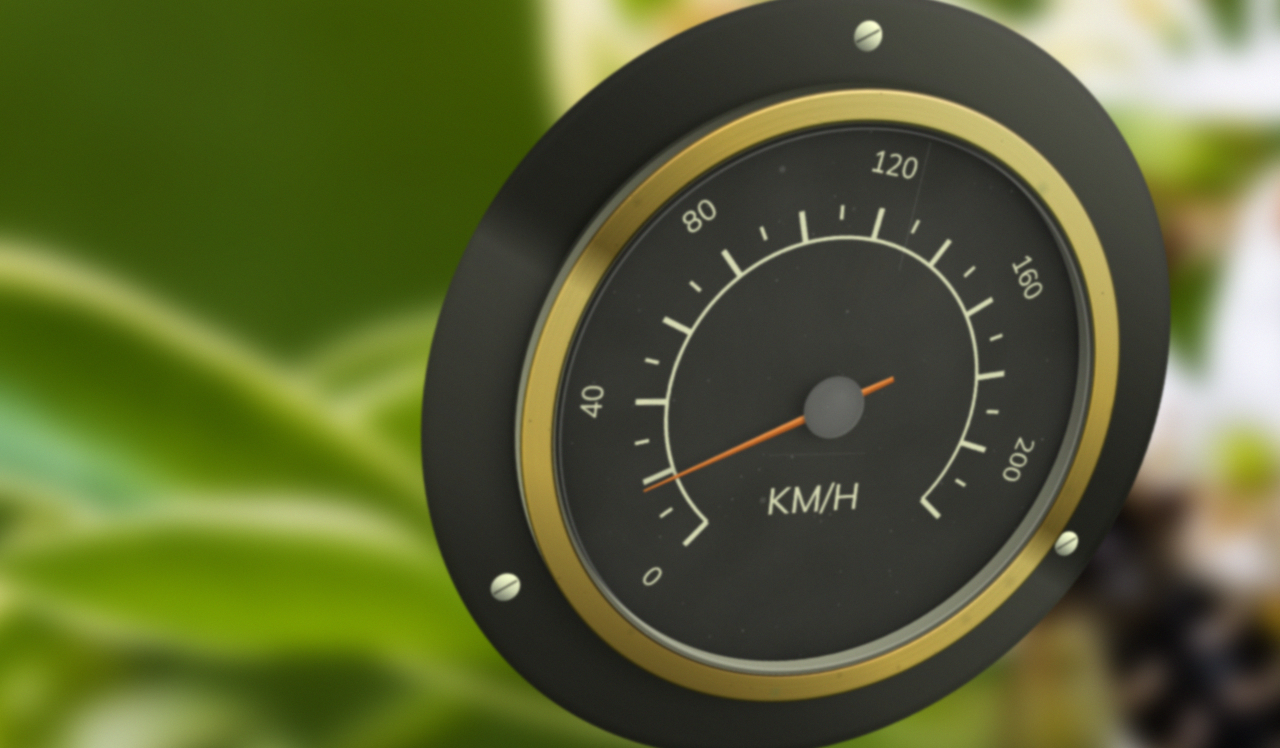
20 km/h
